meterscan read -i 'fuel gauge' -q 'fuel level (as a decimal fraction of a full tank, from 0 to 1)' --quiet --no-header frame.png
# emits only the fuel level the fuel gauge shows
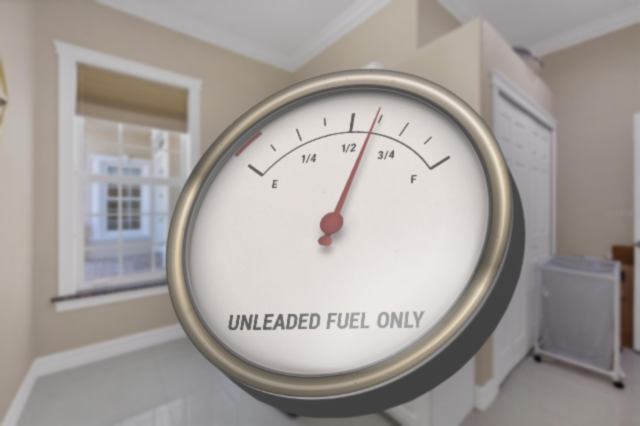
0.625
